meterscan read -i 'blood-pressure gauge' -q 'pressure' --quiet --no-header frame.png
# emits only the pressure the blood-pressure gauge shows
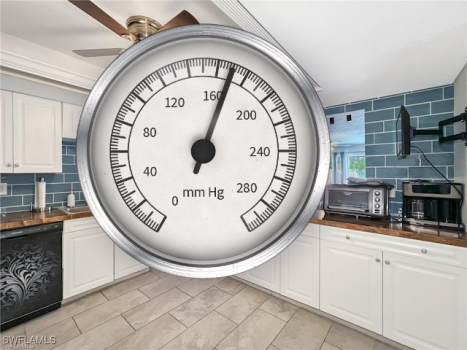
170 mmHg
